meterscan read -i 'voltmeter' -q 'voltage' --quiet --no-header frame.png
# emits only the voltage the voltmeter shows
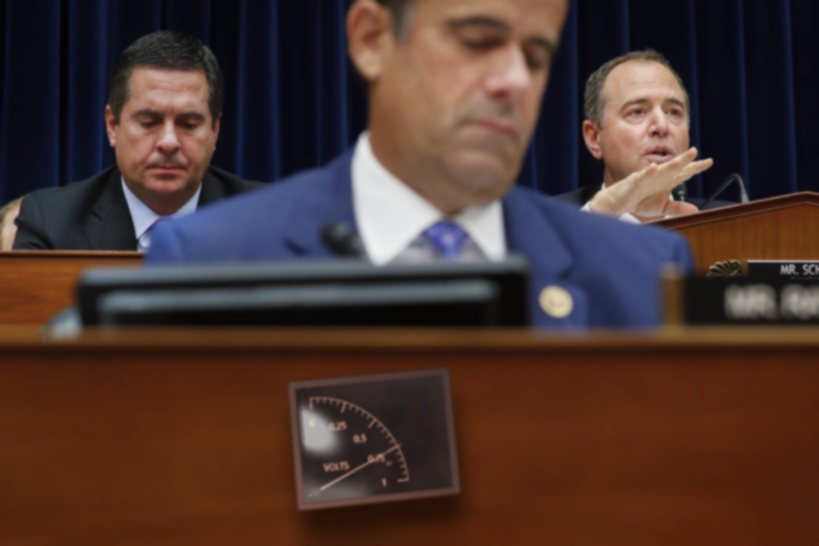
0.75 V
